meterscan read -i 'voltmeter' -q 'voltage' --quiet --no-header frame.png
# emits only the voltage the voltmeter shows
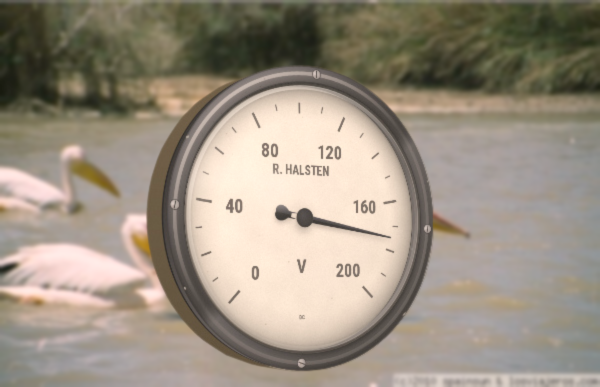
175 V
